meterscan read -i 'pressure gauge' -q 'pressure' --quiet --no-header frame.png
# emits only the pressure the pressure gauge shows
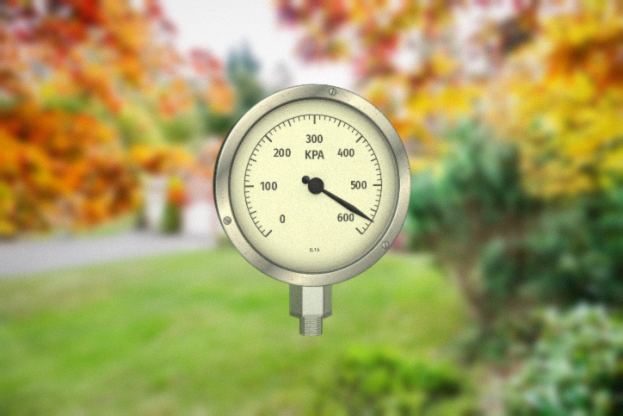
570 kPa
